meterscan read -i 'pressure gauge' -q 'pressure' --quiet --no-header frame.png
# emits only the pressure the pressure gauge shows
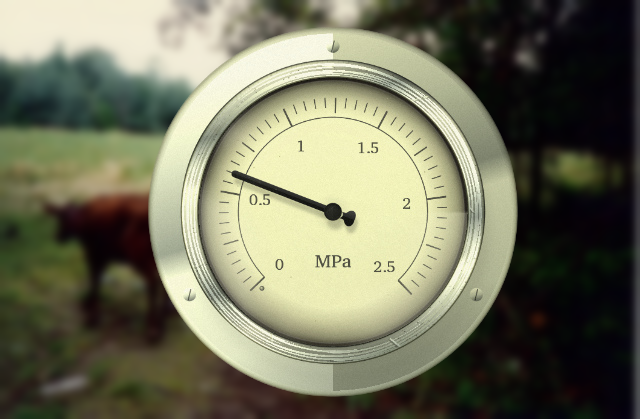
0.6 MPa
